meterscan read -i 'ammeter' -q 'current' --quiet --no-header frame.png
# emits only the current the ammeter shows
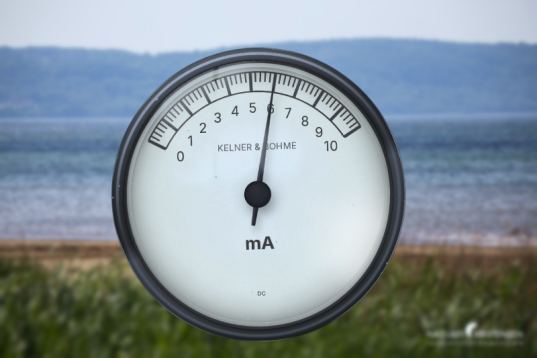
6 mA
